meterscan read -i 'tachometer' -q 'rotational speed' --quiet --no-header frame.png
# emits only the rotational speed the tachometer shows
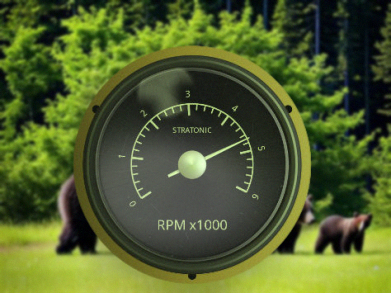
4700 rpm
